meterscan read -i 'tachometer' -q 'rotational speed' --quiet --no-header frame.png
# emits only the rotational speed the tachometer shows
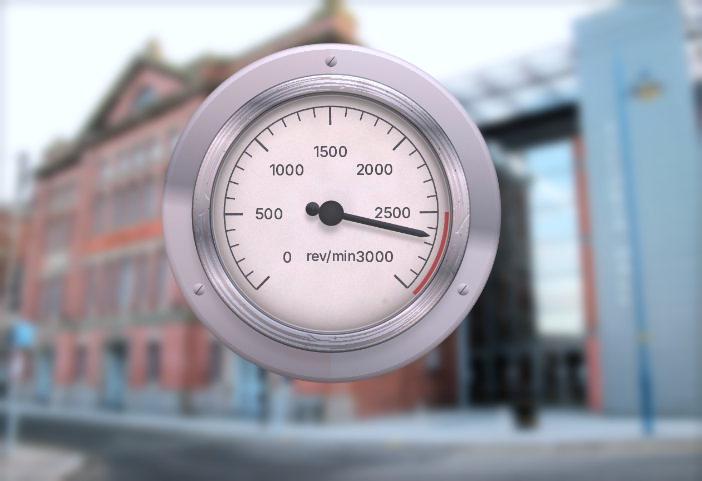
2650 rpm
